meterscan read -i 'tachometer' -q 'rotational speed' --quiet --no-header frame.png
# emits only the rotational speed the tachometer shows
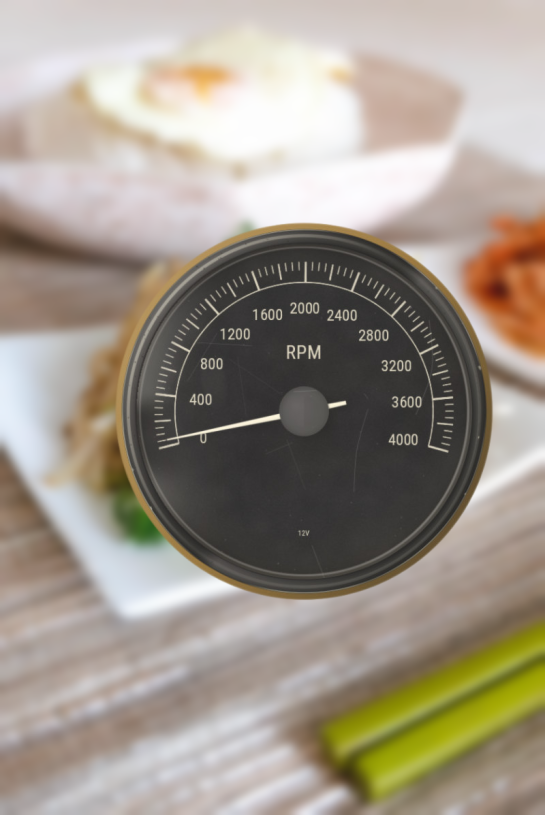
50 rpm
